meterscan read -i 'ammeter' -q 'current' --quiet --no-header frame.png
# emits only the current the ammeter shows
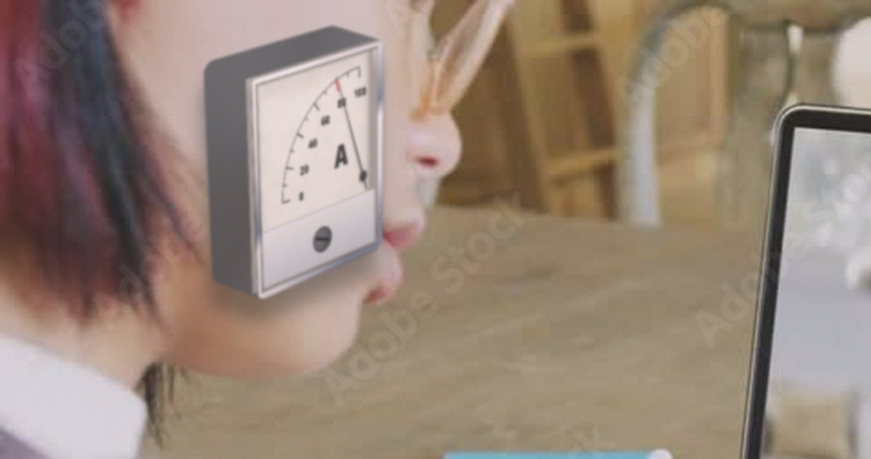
80 A
